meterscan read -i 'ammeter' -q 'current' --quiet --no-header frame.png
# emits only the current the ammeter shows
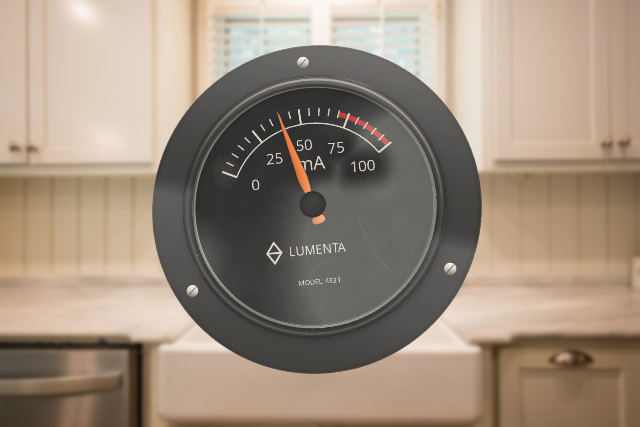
40 mA
